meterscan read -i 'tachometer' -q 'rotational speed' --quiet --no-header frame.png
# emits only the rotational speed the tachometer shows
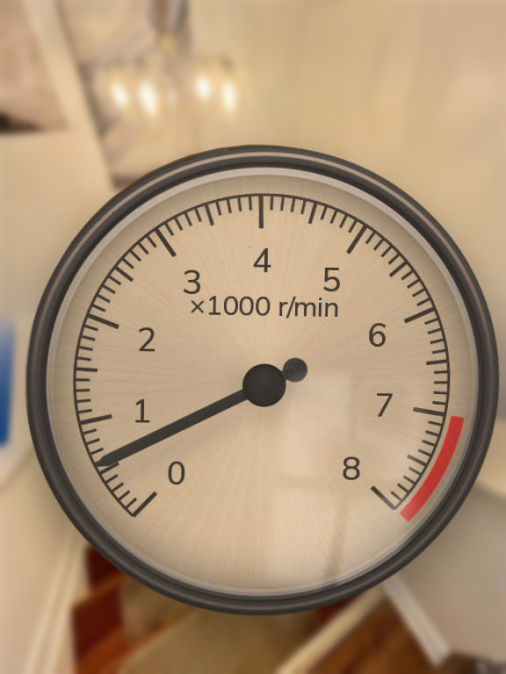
600 rpm
